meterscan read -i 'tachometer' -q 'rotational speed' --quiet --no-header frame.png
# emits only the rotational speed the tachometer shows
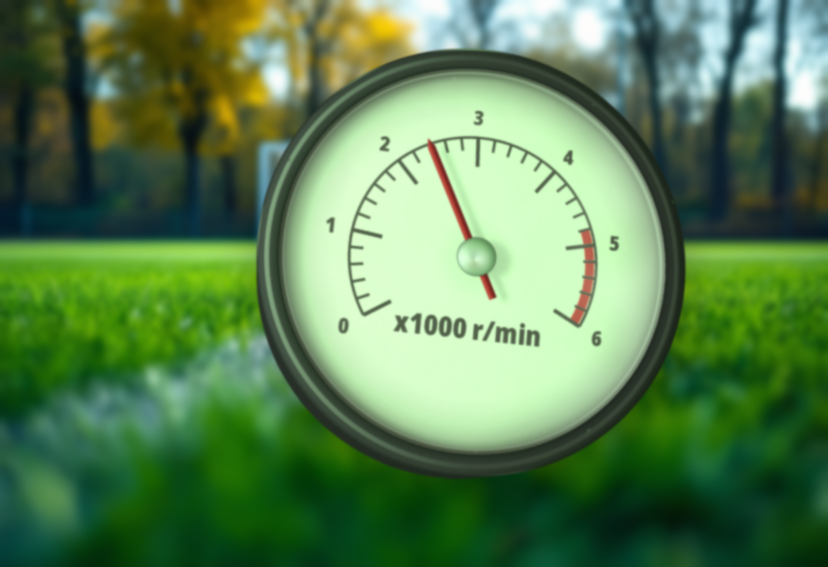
2400 rpm
